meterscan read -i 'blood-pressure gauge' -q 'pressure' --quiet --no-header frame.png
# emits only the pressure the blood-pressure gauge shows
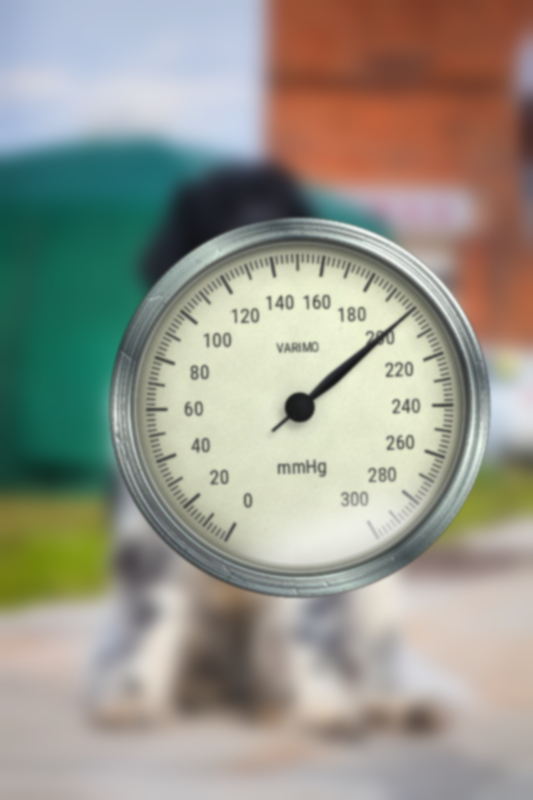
200 mmHg
